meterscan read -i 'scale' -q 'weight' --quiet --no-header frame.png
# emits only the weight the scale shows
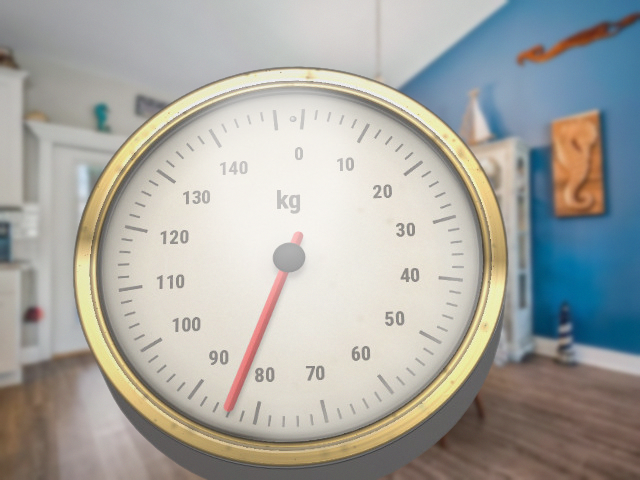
84 kg
